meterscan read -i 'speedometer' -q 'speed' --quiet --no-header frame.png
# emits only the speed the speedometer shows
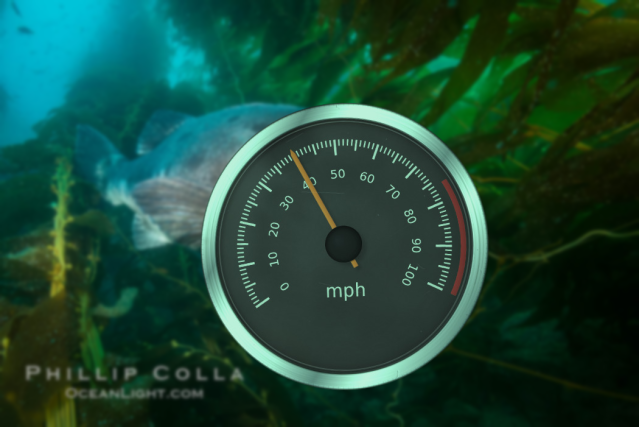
40 mph
